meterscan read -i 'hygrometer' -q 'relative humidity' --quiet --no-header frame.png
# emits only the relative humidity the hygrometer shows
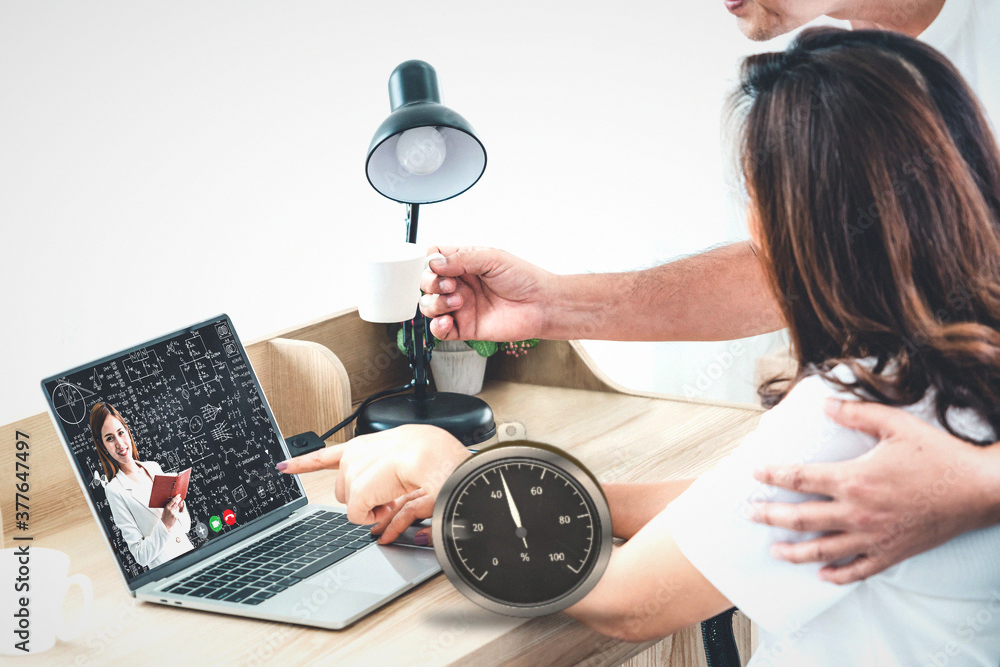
46 %
